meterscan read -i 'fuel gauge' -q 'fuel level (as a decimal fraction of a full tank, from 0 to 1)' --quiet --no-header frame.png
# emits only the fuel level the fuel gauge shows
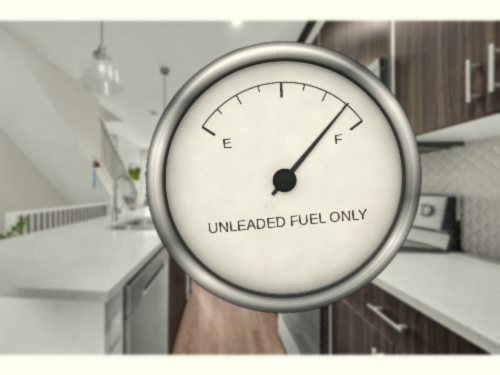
0.875
